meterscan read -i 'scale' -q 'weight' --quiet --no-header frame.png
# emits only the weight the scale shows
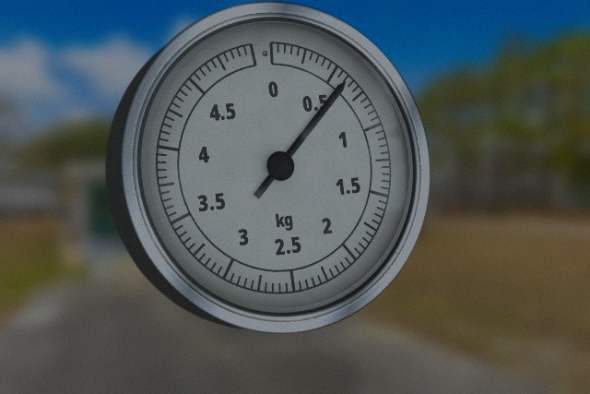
0.6 kg
